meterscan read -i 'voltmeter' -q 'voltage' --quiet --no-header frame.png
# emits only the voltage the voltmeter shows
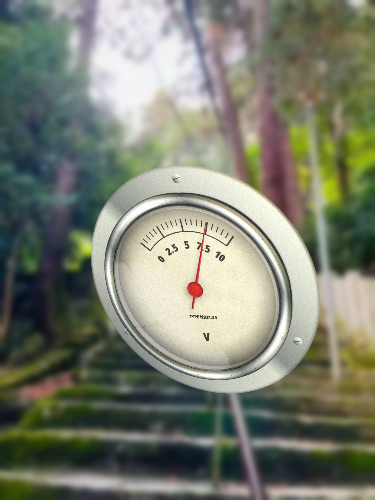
7.5 V
